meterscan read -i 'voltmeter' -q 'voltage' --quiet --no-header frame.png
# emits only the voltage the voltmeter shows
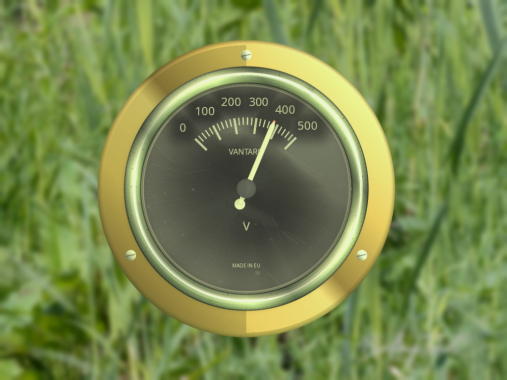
380 V
